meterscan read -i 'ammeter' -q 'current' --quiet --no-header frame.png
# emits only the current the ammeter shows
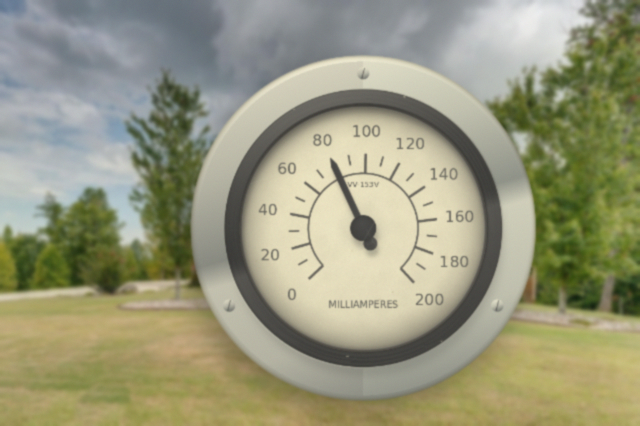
80 mA
